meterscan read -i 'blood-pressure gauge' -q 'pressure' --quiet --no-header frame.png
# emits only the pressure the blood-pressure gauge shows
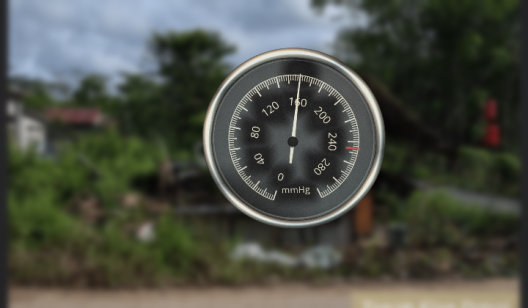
160 mmHg
